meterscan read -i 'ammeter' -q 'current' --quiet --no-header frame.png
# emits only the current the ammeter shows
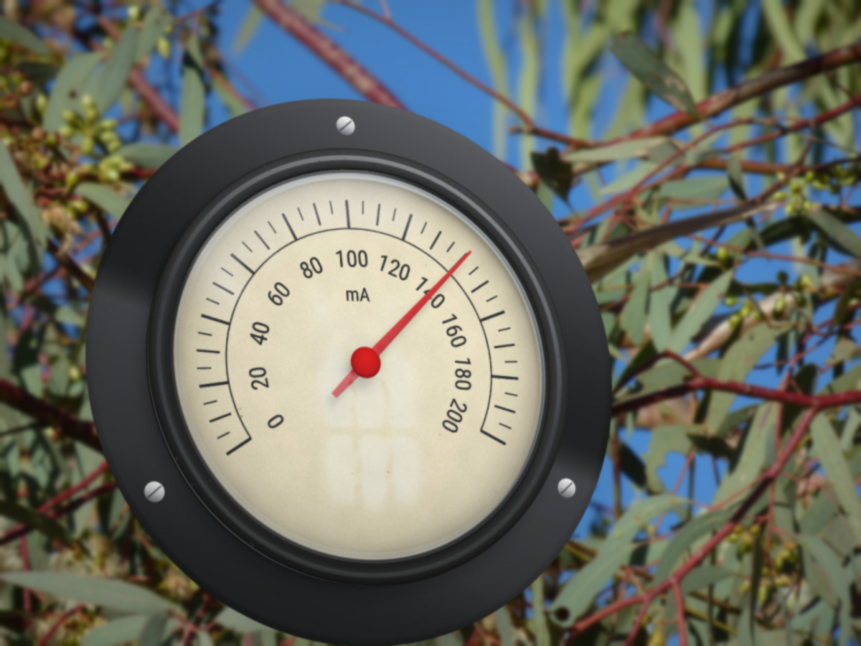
140 mA
